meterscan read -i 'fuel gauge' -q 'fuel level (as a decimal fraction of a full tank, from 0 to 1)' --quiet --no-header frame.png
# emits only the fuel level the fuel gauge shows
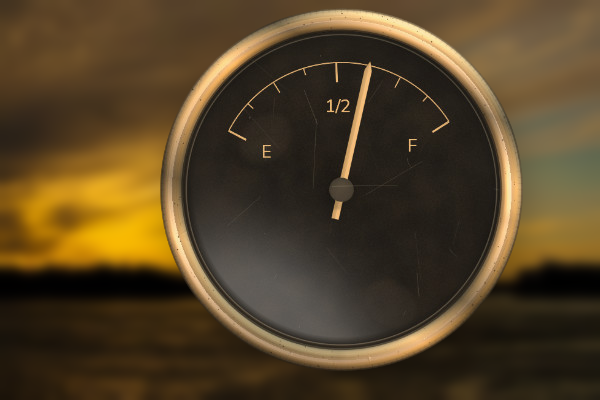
0.625
